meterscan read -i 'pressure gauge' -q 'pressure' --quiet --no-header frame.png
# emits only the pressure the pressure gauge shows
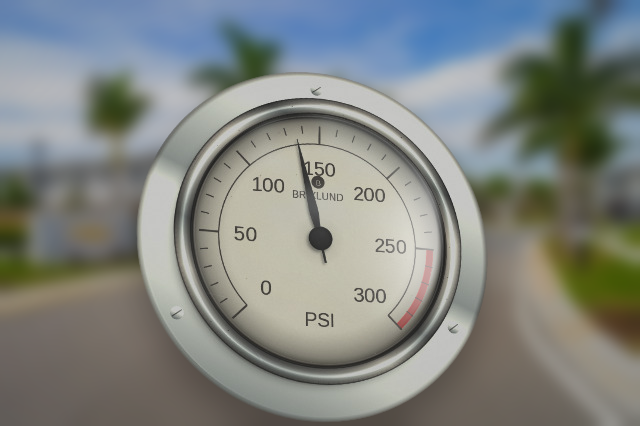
135 psi
